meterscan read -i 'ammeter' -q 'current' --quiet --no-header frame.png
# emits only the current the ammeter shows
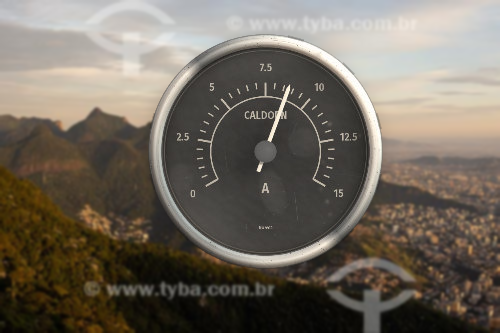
8.75 A
